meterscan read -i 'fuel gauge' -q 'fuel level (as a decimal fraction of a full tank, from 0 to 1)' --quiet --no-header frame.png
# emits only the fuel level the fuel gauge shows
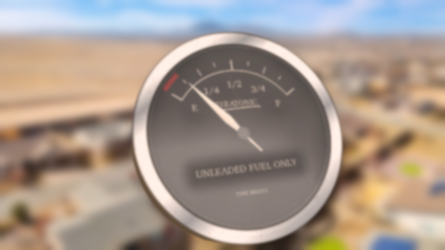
0.125
